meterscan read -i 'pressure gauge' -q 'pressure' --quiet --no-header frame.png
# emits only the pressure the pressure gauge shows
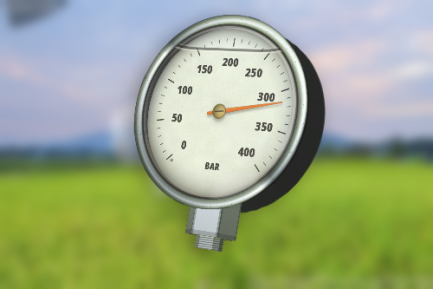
315 bar
